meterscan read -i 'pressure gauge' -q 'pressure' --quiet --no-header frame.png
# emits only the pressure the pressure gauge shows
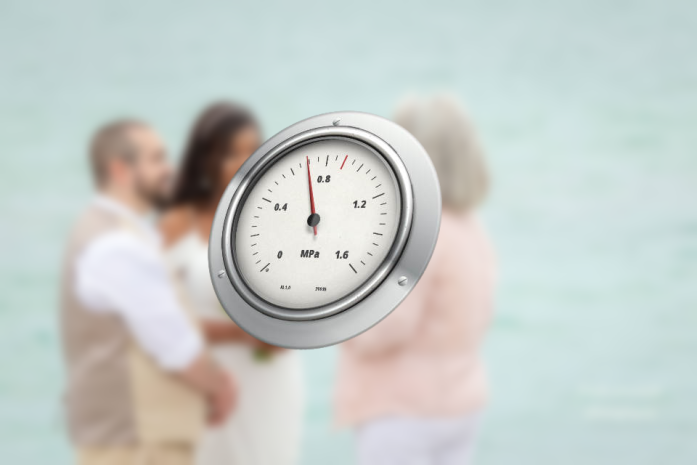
0.7 MPa
